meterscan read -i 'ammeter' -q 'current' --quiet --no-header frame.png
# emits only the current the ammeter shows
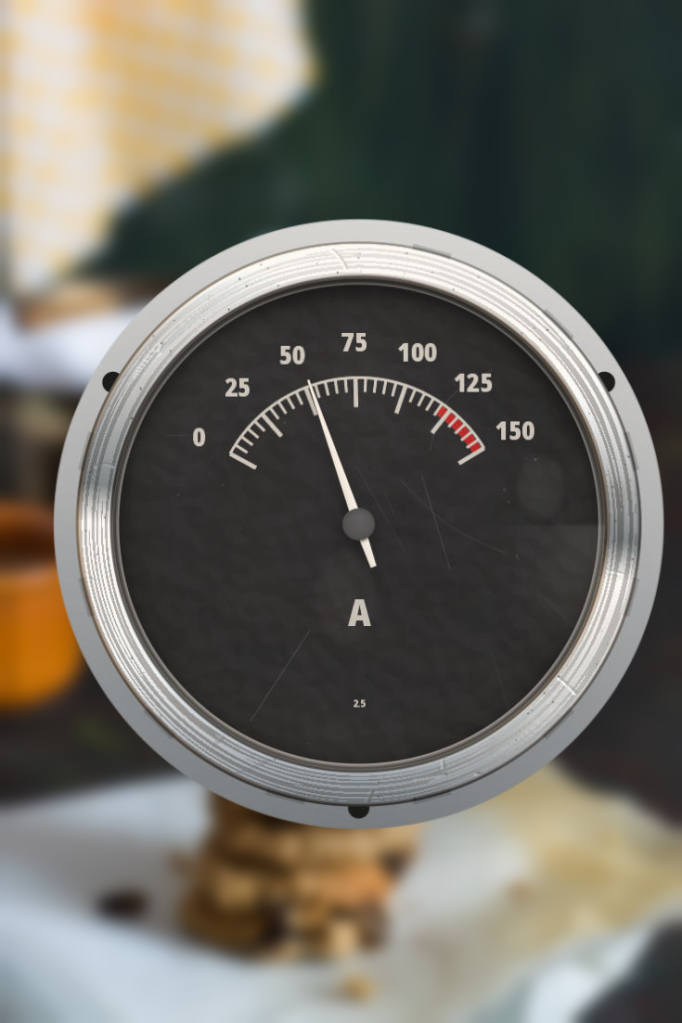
52.5 A
